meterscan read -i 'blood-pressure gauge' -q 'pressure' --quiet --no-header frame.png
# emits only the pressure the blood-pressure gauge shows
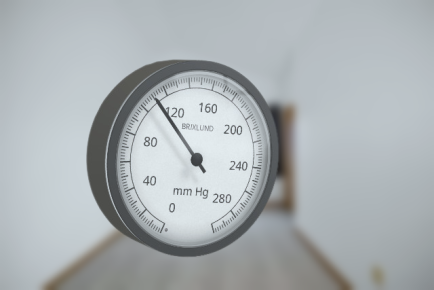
110 mmHg
